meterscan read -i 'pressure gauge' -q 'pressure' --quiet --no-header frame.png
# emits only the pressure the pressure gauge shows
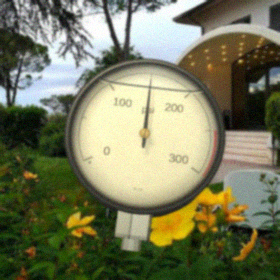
150 psi
